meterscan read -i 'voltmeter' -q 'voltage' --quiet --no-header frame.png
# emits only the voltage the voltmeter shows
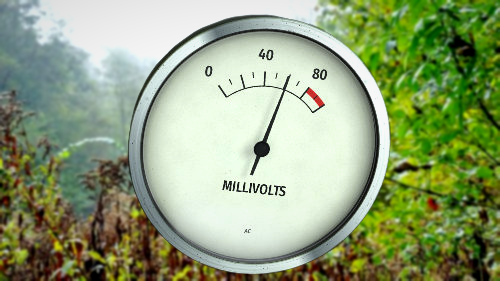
60 mV
